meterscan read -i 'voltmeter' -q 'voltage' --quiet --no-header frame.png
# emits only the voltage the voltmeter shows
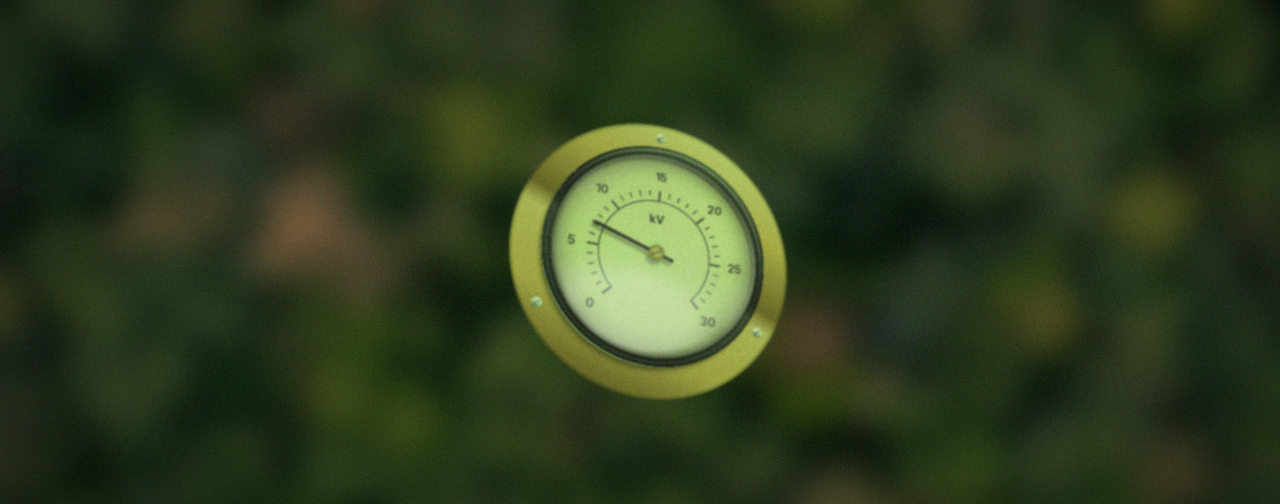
7 kV
